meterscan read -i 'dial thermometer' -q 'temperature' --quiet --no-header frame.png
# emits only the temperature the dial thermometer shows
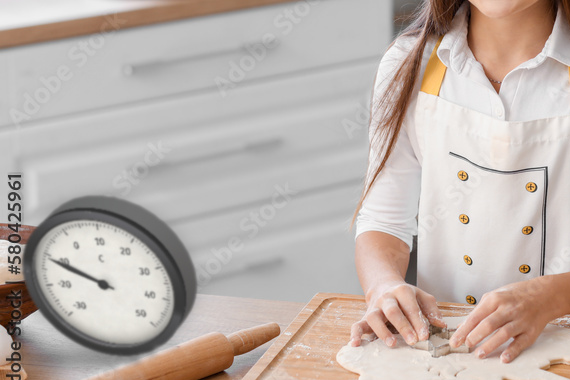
-10 °C
